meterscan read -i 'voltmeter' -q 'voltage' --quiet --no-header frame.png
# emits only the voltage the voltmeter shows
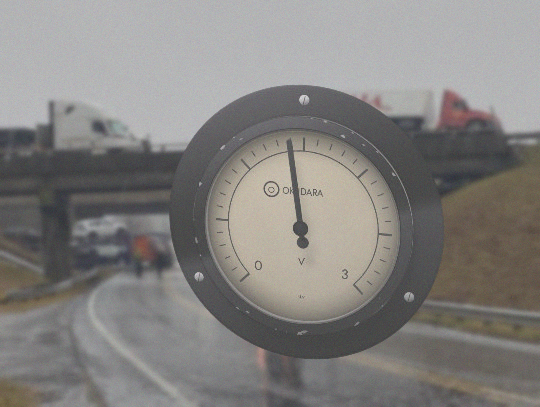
1.4 V
